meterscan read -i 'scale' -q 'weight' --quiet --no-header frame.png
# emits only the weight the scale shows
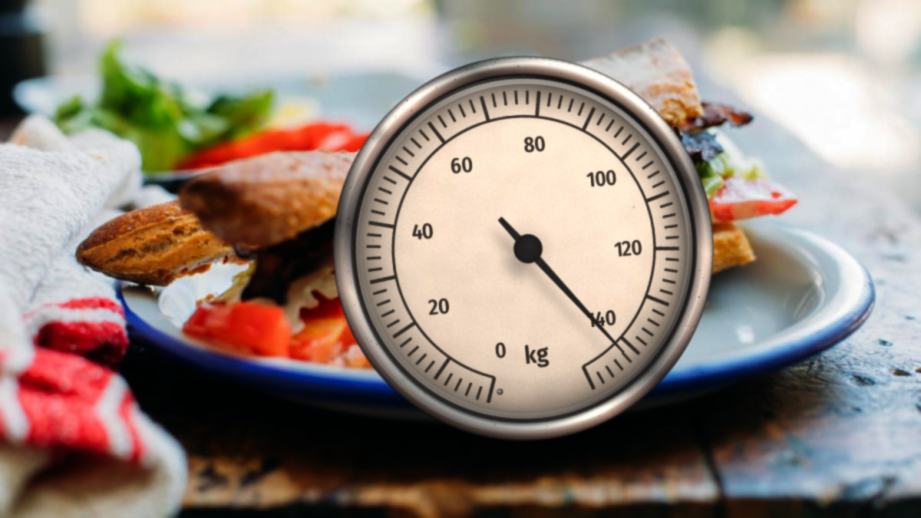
142 kg
